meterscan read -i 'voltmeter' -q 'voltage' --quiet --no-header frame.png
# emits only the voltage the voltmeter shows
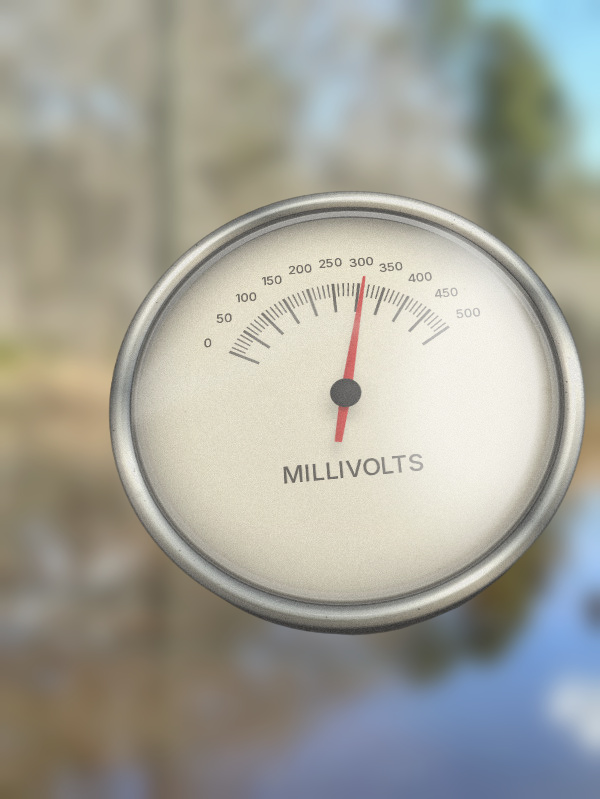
310 mV
